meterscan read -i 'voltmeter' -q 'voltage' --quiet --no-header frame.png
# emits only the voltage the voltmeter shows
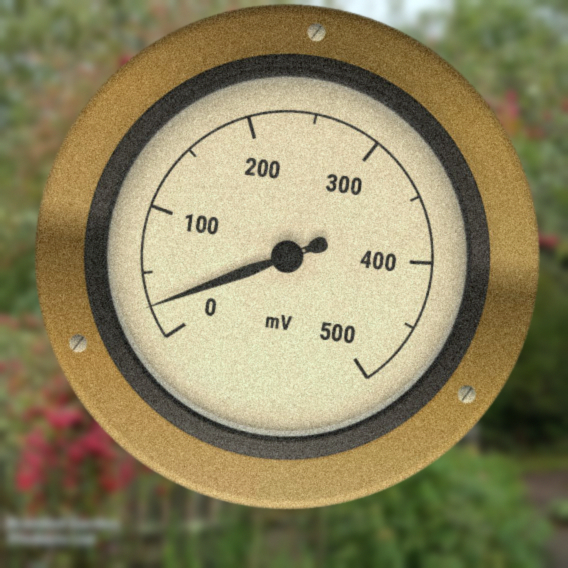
25 mV
